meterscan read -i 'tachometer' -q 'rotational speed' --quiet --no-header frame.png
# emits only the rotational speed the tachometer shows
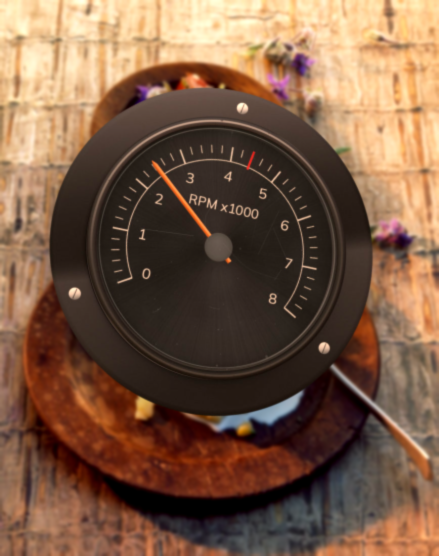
2400 rpm
